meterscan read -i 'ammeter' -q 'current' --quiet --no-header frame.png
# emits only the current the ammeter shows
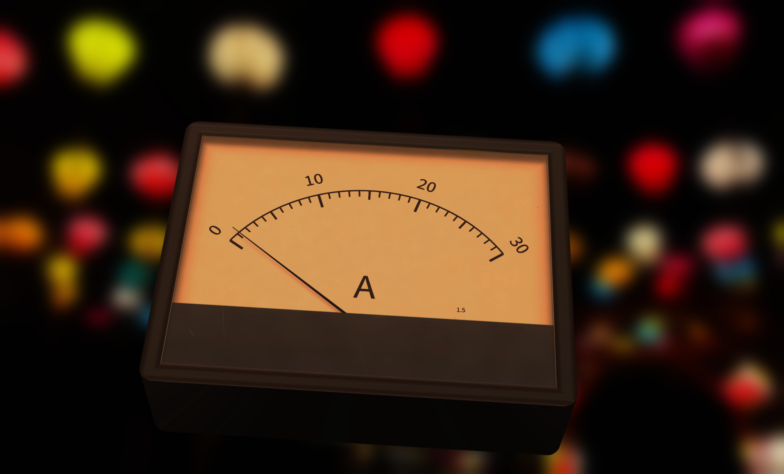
1 A
